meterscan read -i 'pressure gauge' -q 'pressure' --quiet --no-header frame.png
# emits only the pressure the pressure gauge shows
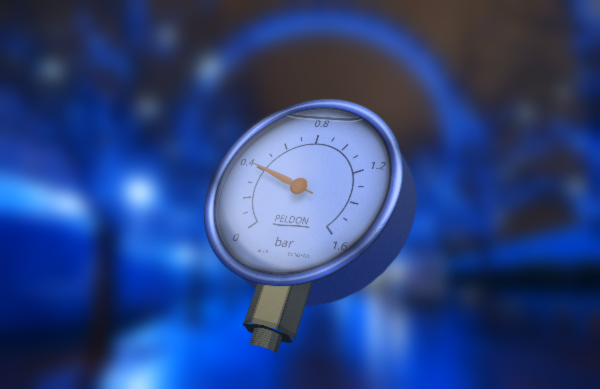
0.4 bar
